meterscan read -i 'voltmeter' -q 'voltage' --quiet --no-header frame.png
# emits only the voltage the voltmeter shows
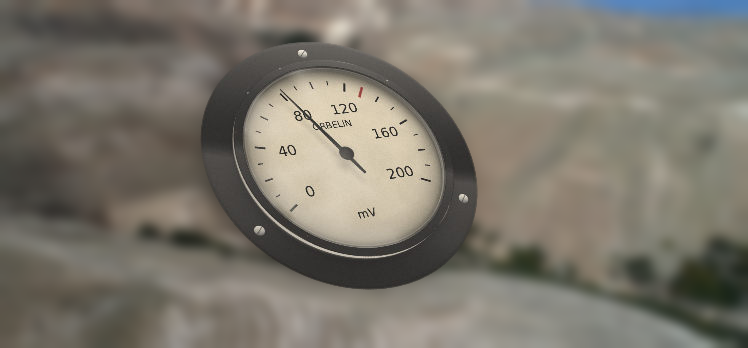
80 mV
